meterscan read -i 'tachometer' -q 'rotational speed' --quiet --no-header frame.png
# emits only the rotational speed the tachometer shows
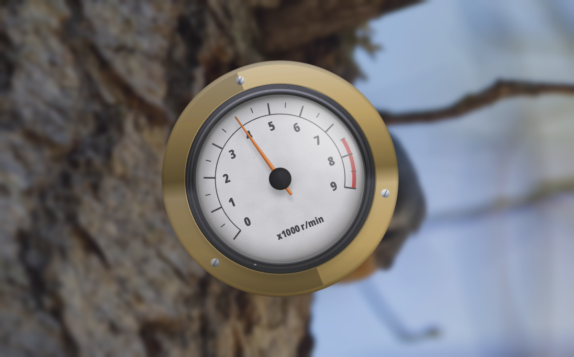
4000 rpm
